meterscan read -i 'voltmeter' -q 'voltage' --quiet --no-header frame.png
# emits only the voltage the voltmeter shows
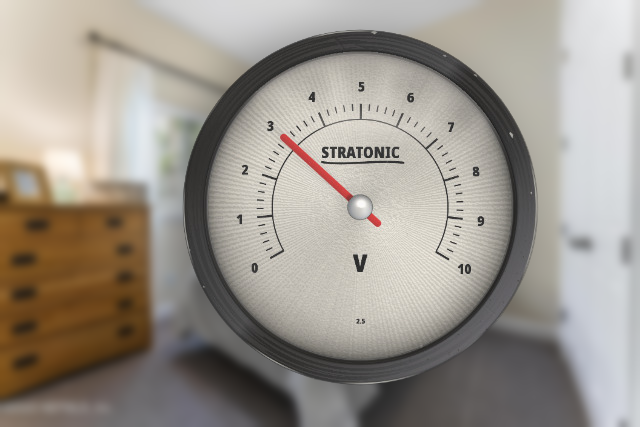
3 V
